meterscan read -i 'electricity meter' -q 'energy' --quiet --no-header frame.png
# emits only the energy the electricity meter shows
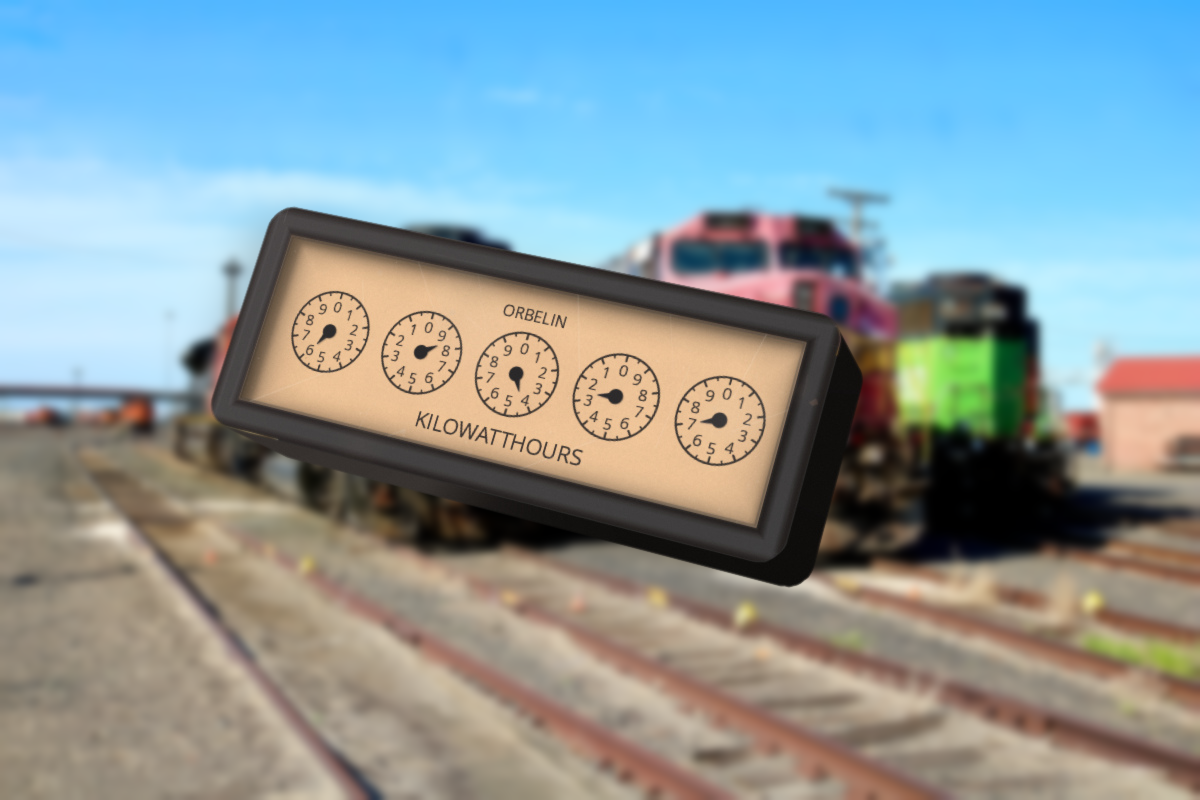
58427 kWh
